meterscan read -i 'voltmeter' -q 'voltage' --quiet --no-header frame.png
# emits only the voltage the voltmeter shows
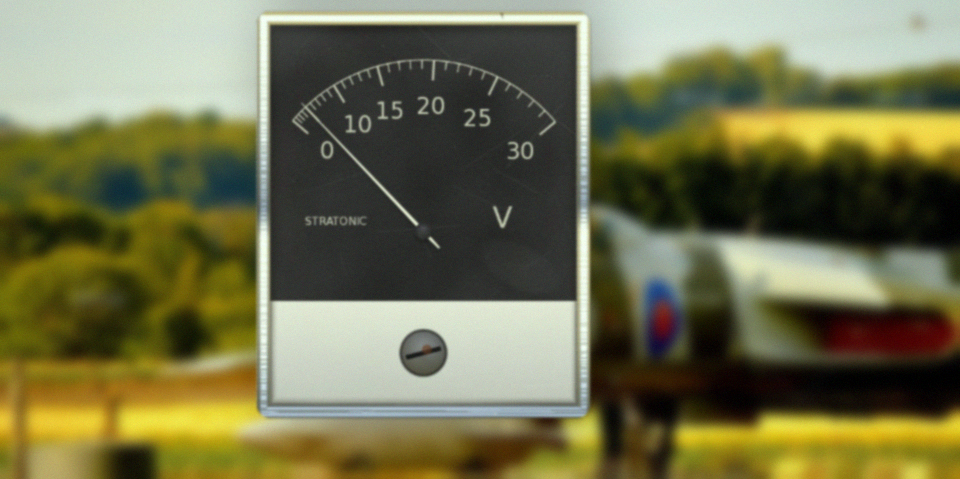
5 V
